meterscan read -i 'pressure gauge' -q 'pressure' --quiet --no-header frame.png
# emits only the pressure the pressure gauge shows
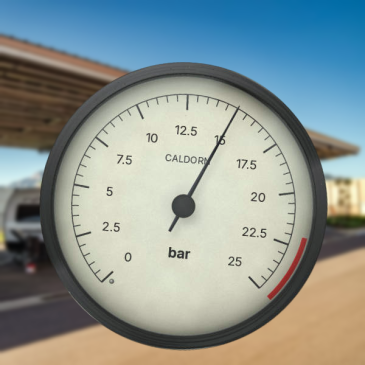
15 bar
